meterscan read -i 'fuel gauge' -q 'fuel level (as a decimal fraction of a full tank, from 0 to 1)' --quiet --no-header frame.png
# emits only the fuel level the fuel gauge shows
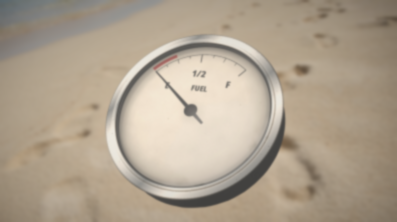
0
